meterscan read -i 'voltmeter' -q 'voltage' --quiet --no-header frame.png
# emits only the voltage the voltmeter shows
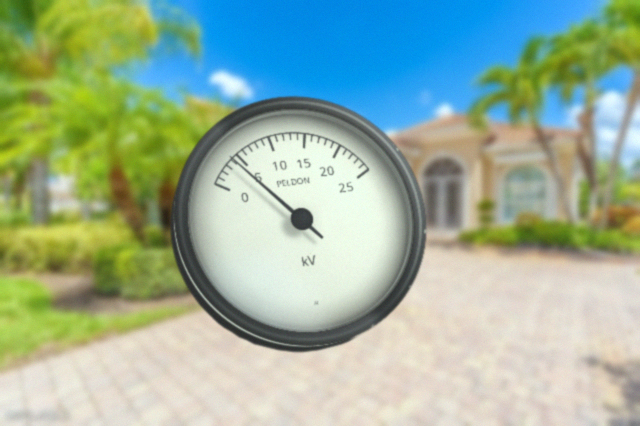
4 kV
